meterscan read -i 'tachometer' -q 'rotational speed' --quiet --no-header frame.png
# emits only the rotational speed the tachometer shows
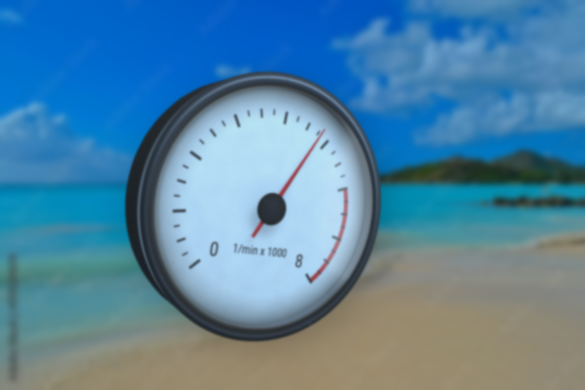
4750 rpm
